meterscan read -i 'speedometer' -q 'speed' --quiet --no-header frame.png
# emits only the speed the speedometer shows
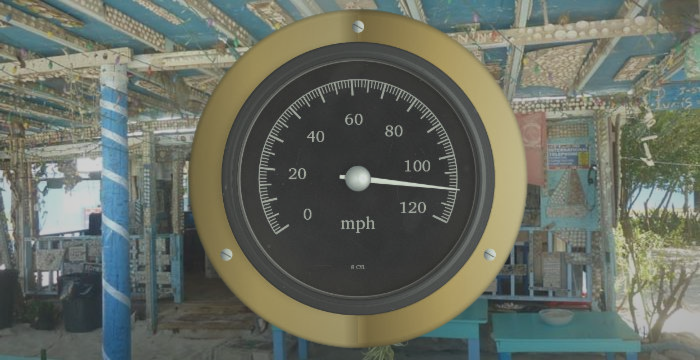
110 mph
